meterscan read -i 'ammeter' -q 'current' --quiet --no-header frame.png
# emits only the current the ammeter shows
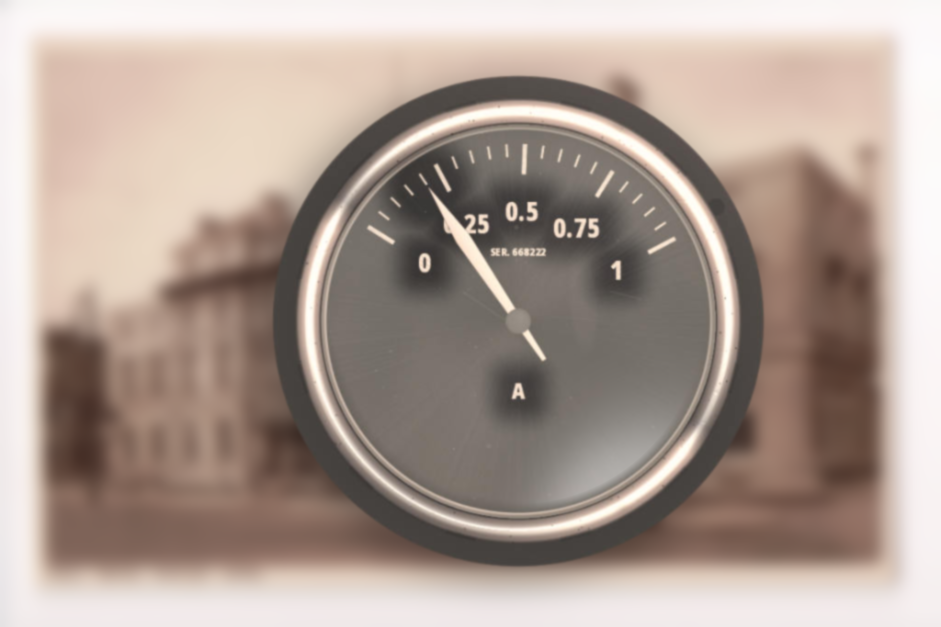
0.2 A
